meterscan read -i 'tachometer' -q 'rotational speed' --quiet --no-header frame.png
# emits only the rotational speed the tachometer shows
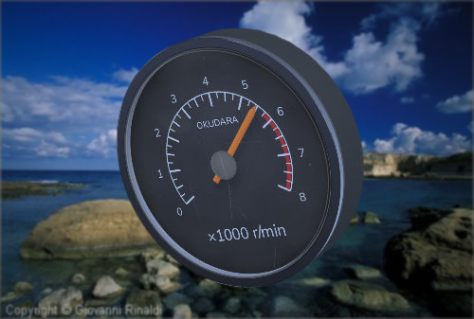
5500 rpm
